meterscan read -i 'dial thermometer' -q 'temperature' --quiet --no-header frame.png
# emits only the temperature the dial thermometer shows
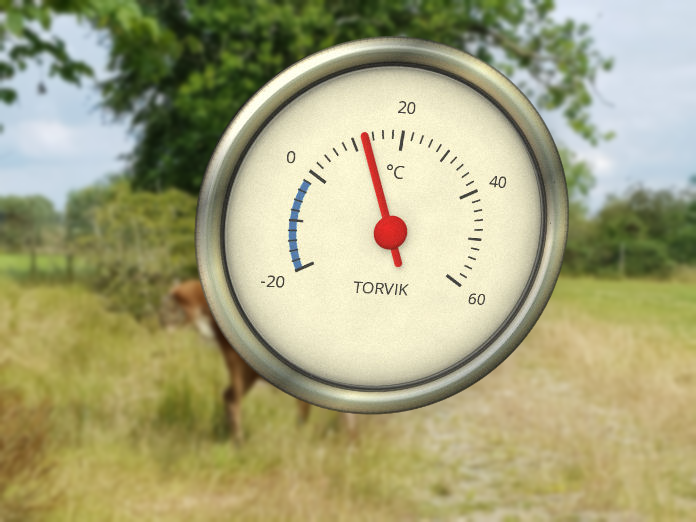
12 °C
